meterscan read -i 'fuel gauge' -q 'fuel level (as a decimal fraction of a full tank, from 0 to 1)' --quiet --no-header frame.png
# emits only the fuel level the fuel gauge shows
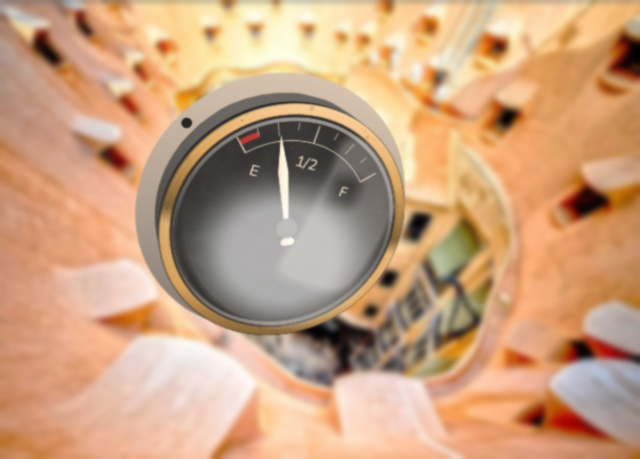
0.25
